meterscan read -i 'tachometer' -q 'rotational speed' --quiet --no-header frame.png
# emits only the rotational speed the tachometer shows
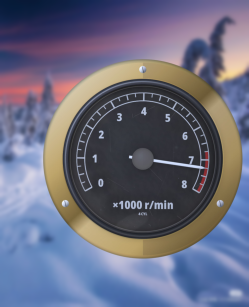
7250 rpm
